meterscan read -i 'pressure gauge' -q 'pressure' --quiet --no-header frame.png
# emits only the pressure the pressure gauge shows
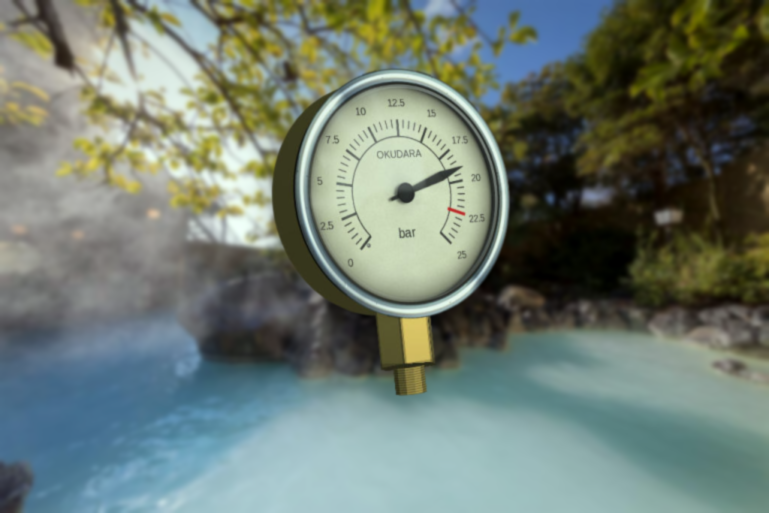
19 bar
